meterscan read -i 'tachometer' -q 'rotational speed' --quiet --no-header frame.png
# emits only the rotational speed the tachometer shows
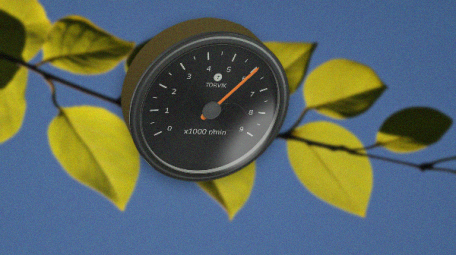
6000 rpm
